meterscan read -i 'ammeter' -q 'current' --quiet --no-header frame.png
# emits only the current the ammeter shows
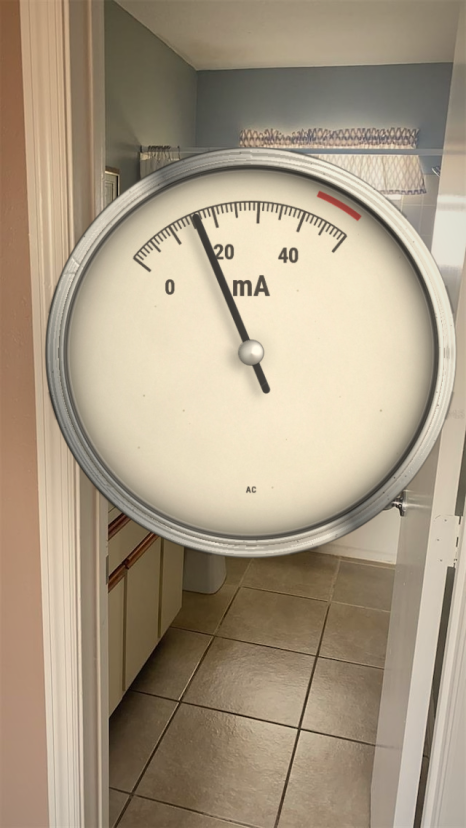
16 mA
